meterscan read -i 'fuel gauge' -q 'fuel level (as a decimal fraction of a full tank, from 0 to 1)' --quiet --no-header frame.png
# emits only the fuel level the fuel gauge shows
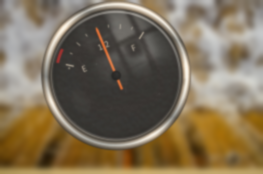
0.5
